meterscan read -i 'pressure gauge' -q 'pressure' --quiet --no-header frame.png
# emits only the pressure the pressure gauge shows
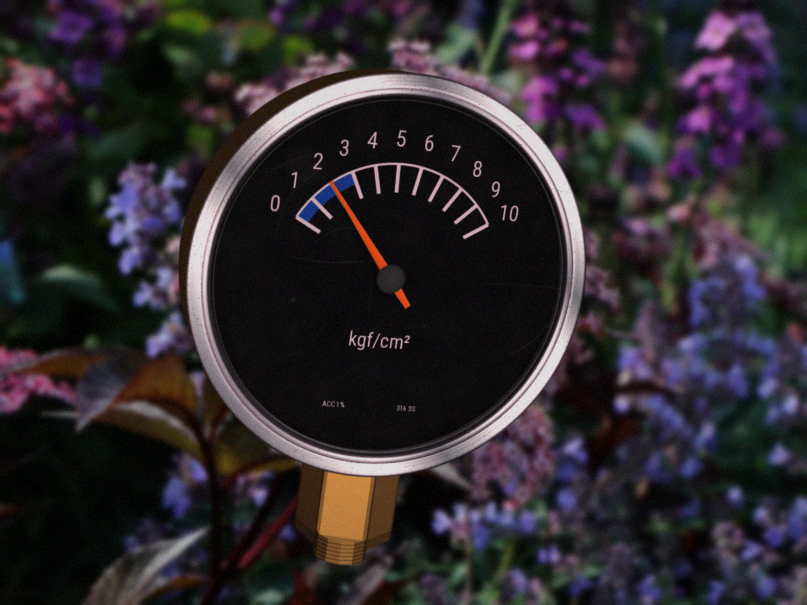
2 kg/cm²
